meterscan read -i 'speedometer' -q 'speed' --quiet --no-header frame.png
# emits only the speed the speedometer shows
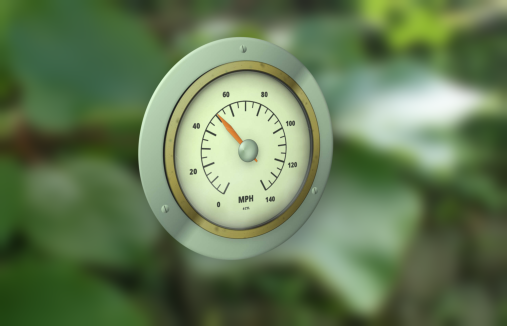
50 mph
